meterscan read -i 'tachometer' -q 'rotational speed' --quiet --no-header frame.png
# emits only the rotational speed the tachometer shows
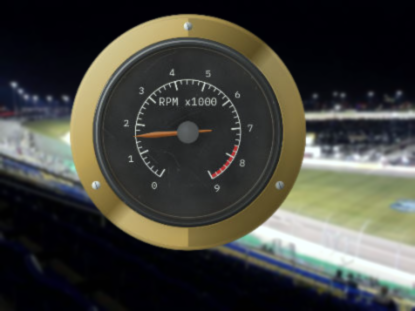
1600 rpm
